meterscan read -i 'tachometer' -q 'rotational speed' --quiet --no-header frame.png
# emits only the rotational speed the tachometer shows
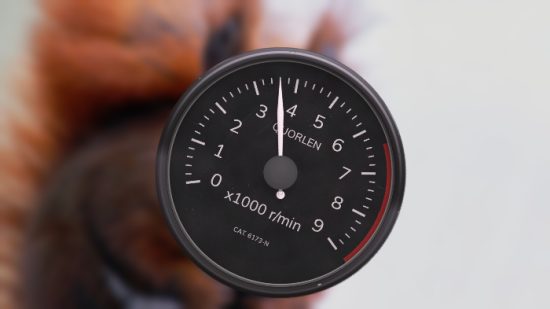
3600 rpm
